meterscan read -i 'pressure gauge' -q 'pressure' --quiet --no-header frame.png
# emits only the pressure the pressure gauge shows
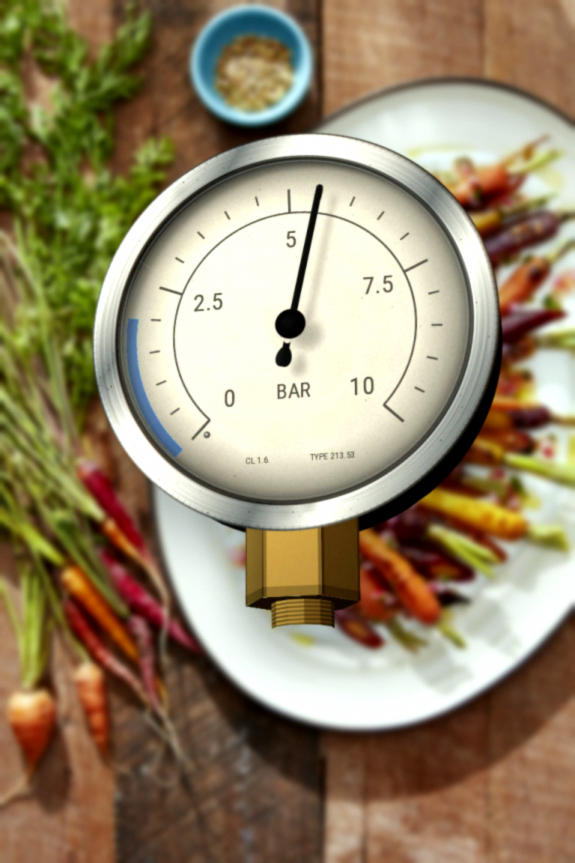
5.5 bar
